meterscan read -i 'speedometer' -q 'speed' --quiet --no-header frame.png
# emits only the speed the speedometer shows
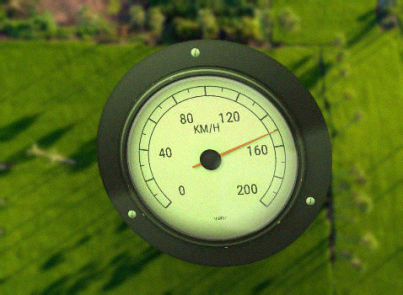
150 km/h
